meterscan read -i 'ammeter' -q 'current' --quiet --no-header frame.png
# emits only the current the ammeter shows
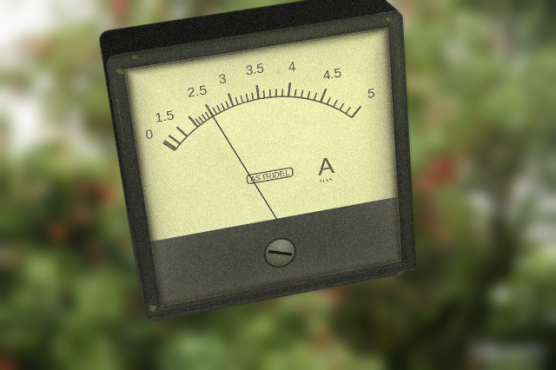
2.5 A
